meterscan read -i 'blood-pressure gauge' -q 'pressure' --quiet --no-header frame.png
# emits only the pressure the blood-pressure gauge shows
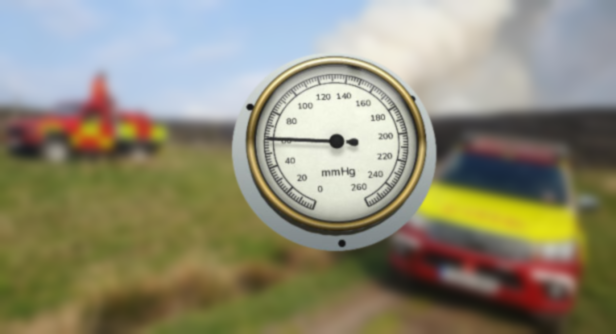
60 mmHg
